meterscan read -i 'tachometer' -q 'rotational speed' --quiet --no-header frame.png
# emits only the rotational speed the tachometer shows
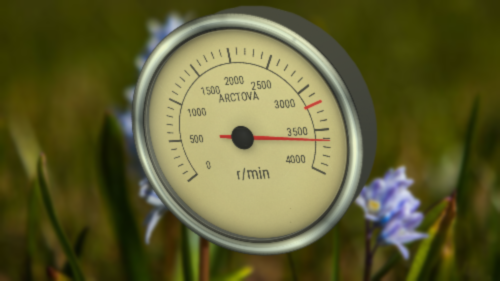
3600 rpm
